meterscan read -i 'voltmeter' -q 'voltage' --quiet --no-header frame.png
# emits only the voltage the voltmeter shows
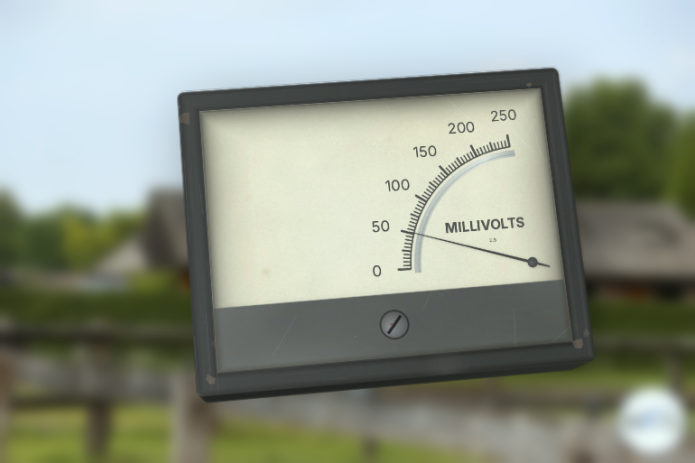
50 mV
